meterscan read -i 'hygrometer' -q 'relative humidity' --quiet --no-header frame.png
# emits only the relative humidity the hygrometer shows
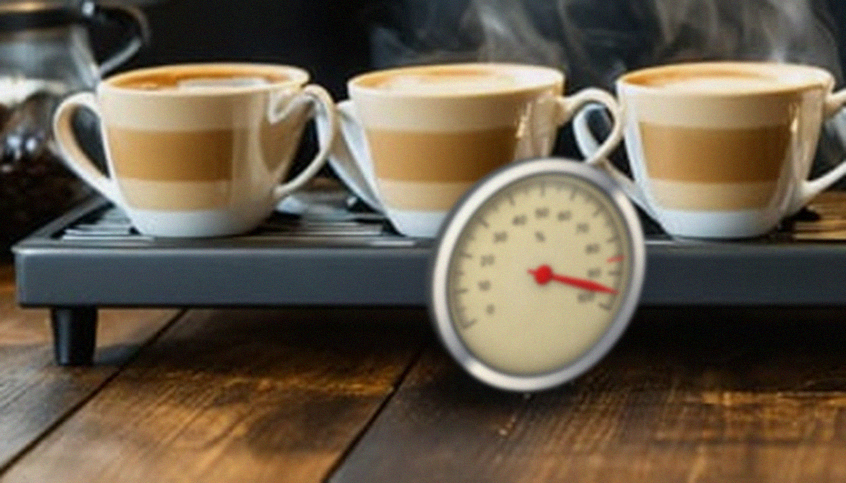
95 %
